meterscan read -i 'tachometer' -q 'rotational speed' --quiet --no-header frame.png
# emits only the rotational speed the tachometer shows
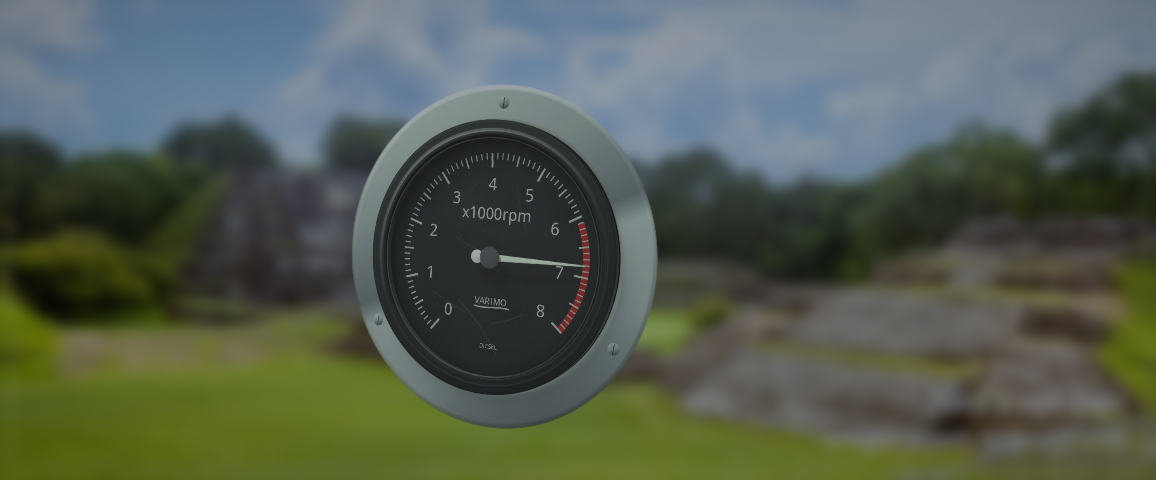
6800 rpm
